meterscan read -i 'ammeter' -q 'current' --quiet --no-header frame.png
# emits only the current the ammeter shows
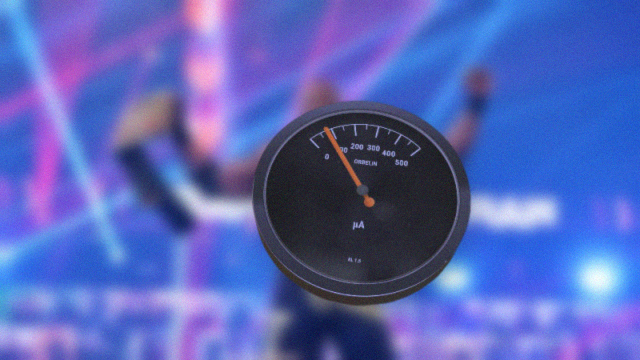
75 µA
